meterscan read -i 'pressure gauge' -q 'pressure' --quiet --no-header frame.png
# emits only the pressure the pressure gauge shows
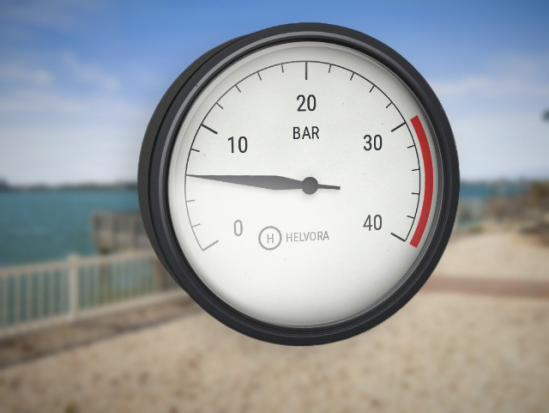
6 bar
